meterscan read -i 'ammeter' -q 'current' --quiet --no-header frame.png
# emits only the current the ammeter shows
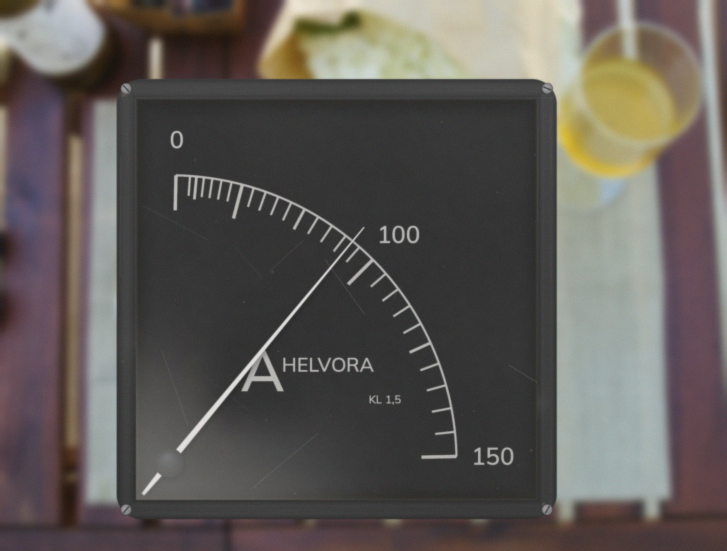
92.5 A
